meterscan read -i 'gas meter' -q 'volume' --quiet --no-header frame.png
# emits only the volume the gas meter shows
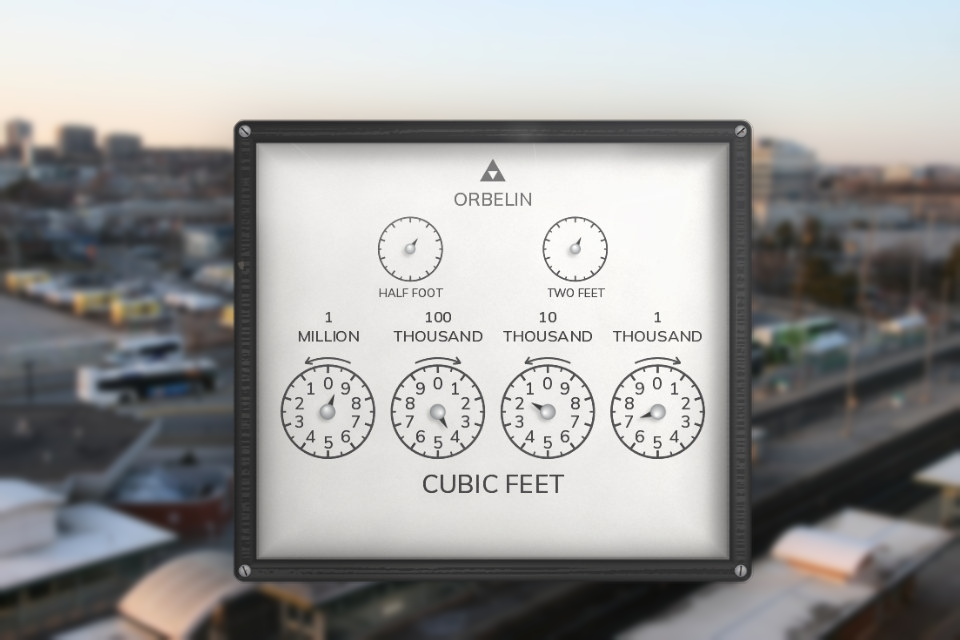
941700 ft³
